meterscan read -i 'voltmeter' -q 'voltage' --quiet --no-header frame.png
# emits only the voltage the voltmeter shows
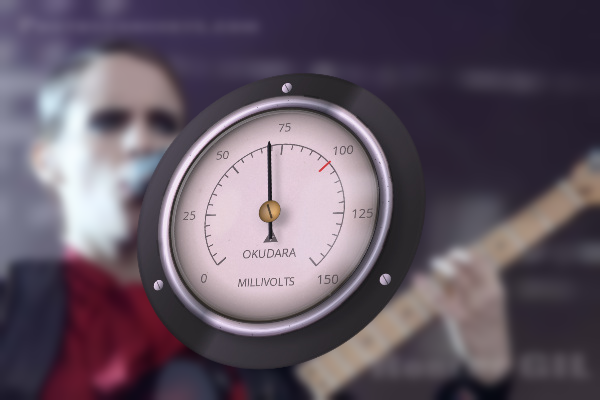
70 mV
